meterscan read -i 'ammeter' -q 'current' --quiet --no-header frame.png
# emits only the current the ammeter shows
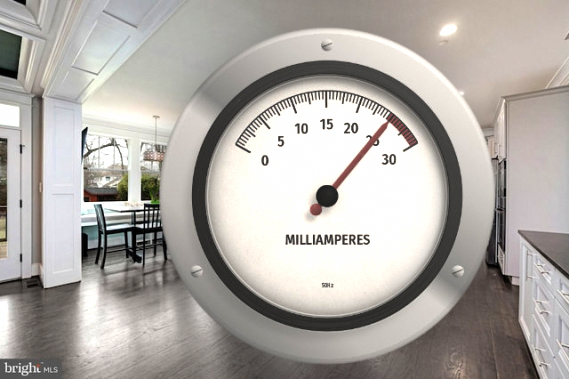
25 mA
